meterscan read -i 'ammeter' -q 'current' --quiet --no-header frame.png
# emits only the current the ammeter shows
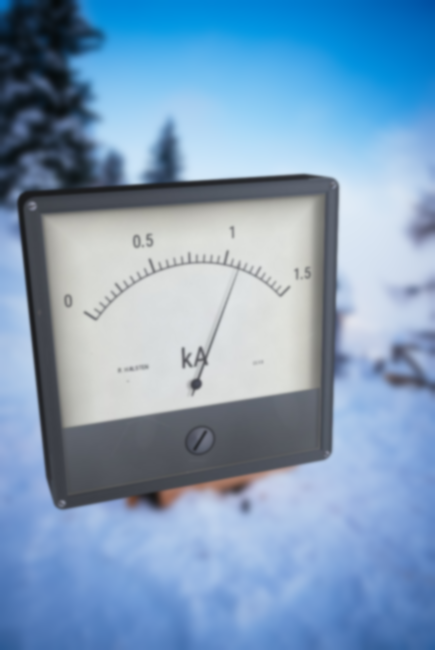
1.1 kA
